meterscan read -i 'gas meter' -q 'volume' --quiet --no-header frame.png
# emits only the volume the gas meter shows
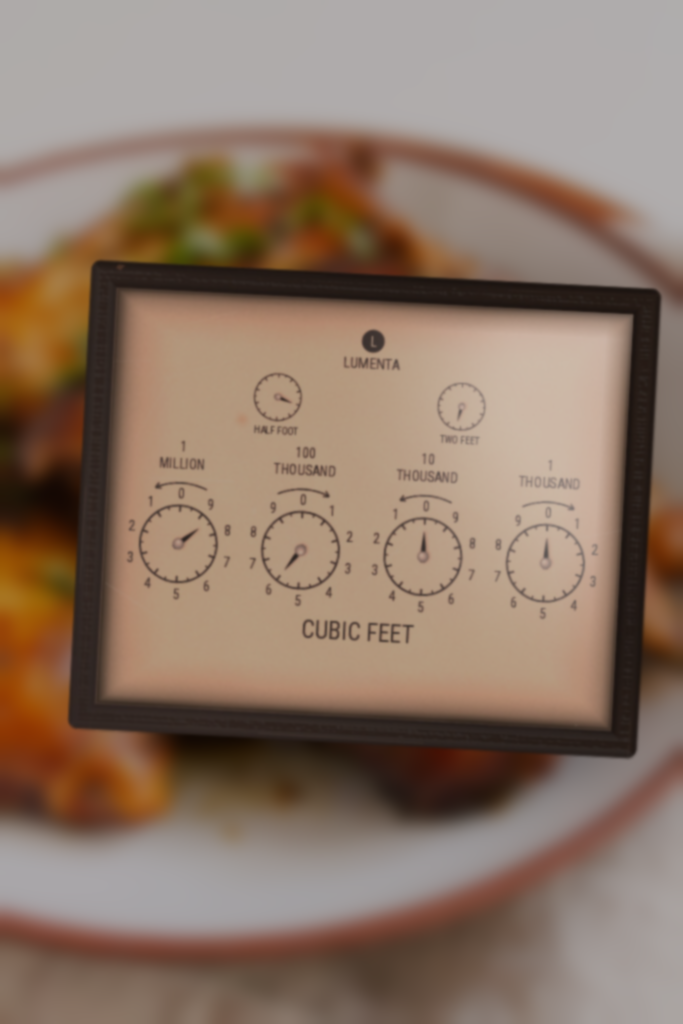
860000 ft³
